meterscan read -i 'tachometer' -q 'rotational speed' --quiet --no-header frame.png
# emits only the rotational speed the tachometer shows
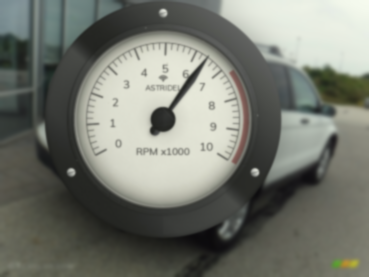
6400 rpm
